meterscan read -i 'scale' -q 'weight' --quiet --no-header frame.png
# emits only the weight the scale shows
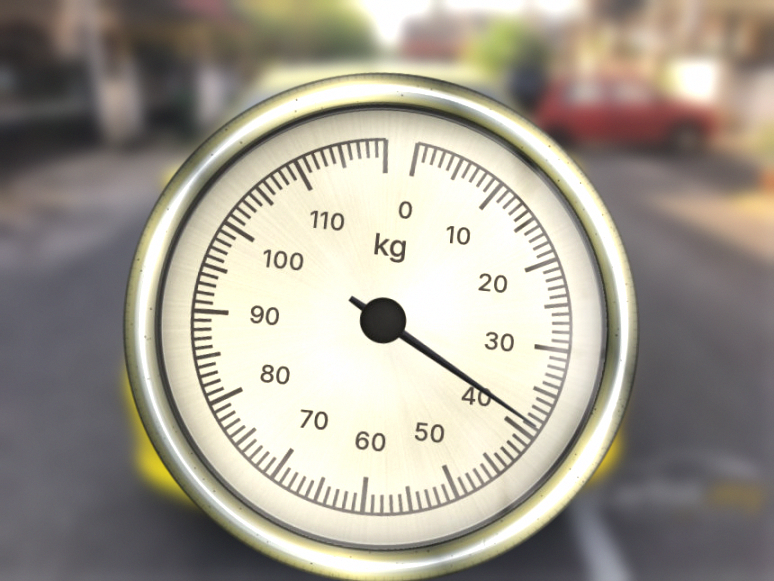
39 kg
